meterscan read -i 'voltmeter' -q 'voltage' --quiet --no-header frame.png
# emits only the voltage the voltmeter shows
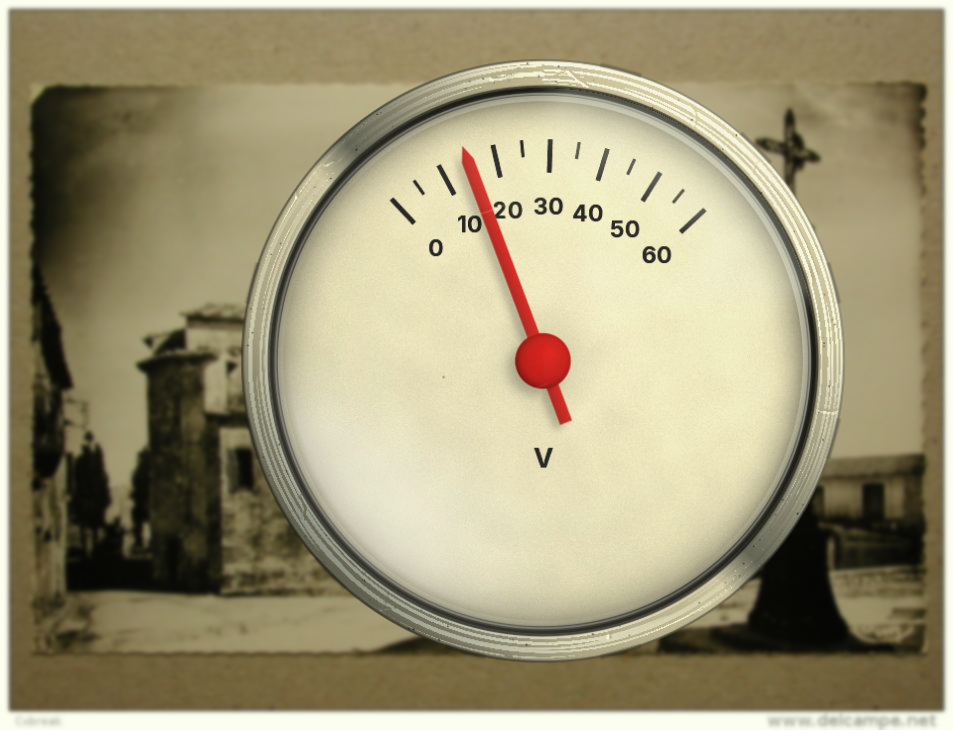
15 V
